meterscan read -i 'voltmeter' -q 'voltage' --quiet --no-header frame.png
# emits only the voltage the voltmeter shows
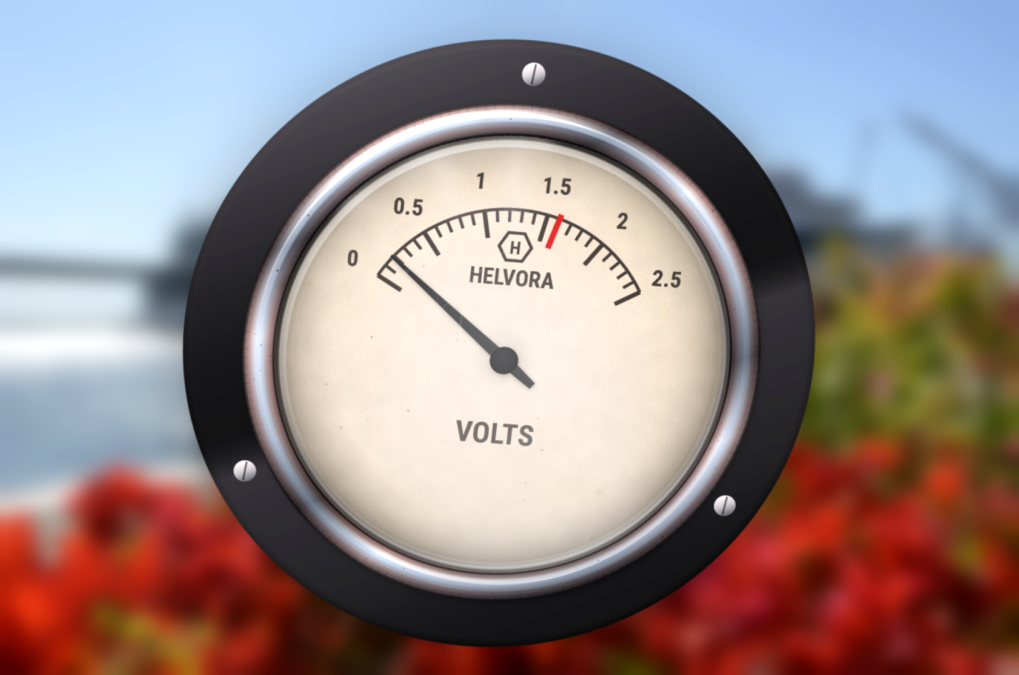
0.2 V
